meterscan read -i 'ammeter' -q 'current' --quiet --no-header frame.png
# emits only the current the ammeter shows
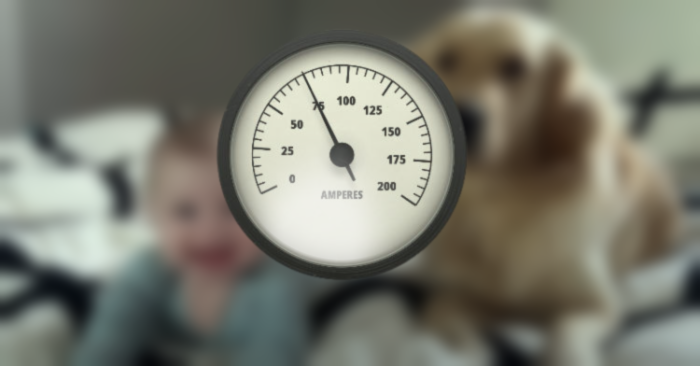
75 A
